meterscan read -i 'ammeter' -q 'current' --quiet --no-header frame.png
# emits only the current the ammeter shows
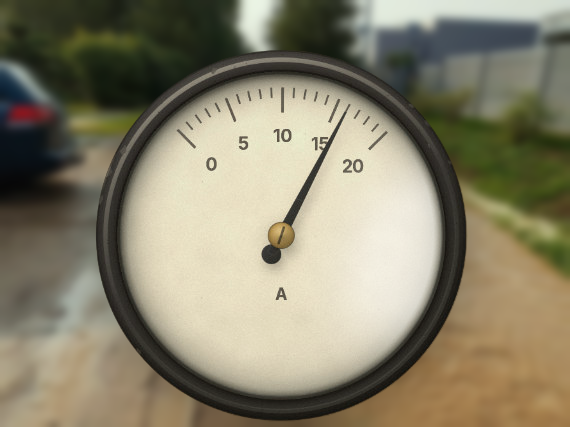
16 A
